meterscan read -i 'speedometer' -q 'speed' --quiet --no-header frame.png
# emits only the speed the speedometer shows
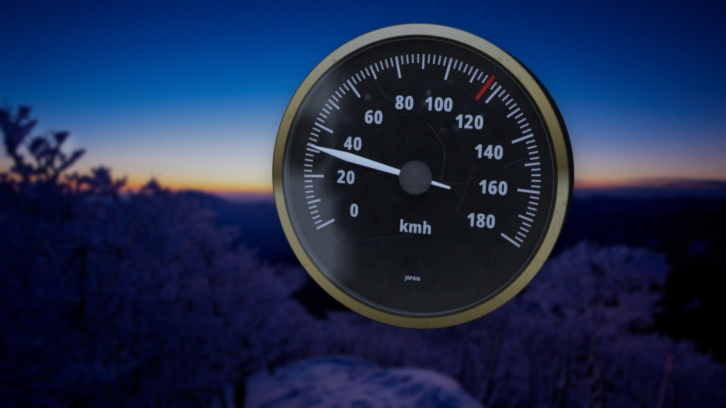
32 km/h
